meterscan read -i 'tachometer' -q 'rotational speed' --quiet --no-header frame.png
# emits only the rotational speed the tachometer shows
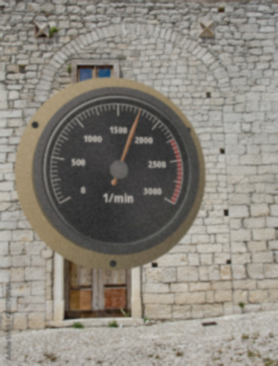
1750 rpm
